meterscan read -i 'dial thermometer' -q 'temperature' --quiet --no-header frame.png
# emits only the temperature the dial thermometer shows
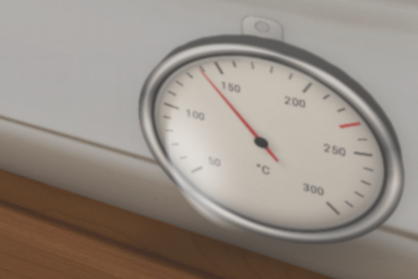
140 °C
